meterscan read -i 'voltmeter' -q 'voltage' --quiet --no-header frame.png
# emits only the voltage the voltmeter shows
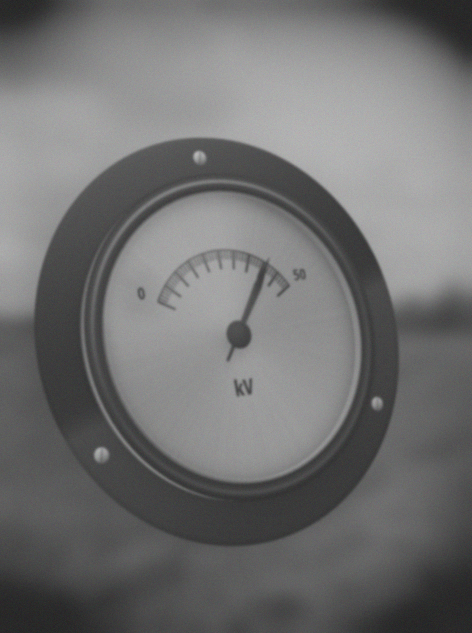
40 kV
